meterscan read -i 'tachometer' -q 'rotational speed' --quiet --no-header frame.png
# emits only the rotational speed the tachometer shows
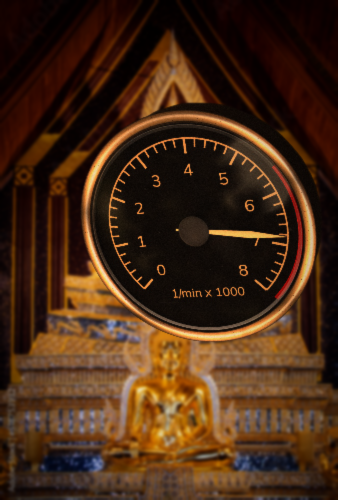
6800 rpm
